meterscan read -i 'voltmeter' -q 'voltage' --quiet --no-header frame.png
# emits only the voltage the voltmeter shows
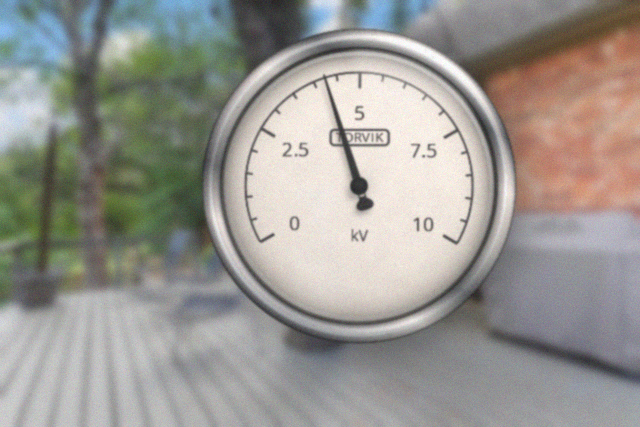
4.25 kV
